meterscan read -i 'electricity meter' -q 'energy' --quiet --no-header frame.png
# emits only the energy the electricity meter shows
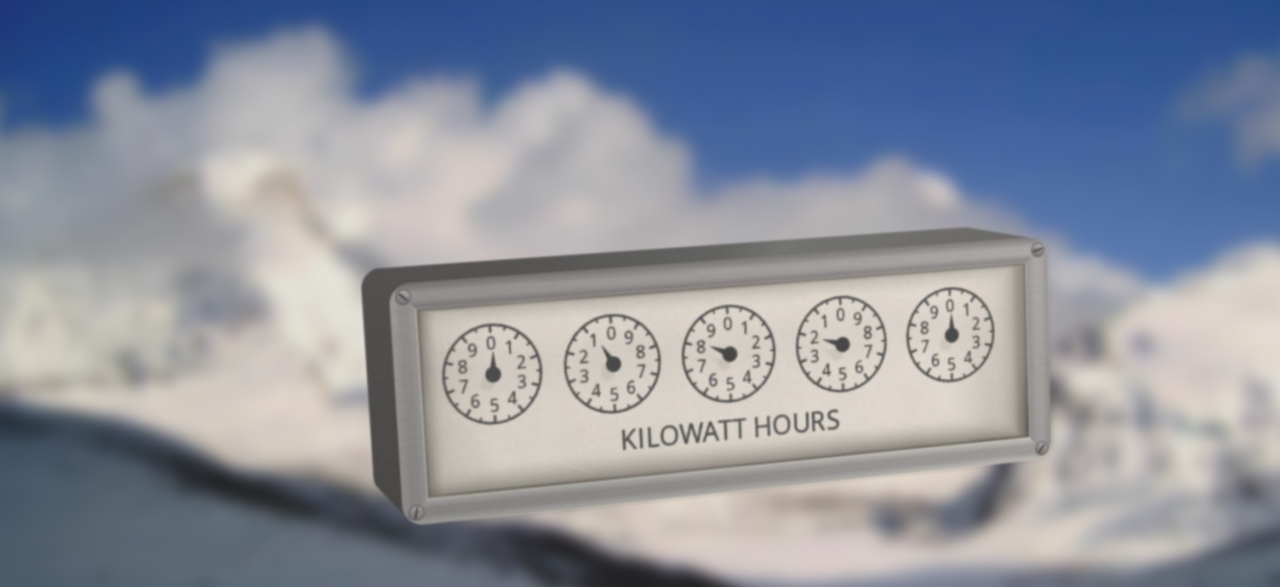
820 kWh
